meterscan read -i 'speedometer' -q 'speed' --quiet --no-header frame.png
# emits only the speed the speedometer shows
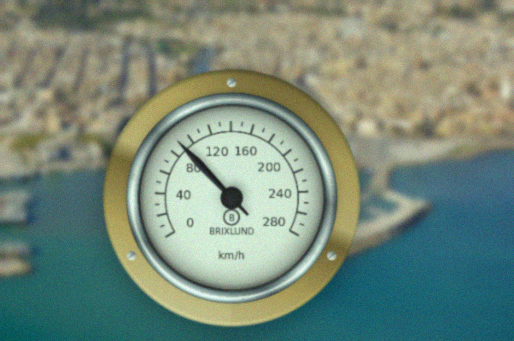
90 km/h
